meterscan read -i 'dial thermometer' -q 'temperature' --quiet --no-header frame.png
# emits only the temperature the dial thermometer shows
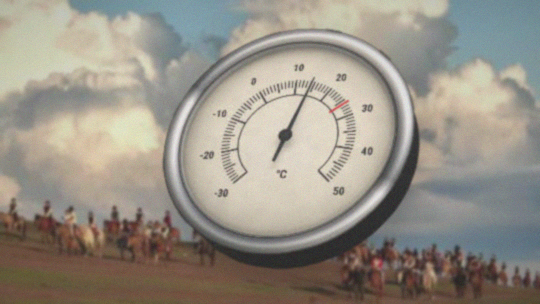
15 °C
